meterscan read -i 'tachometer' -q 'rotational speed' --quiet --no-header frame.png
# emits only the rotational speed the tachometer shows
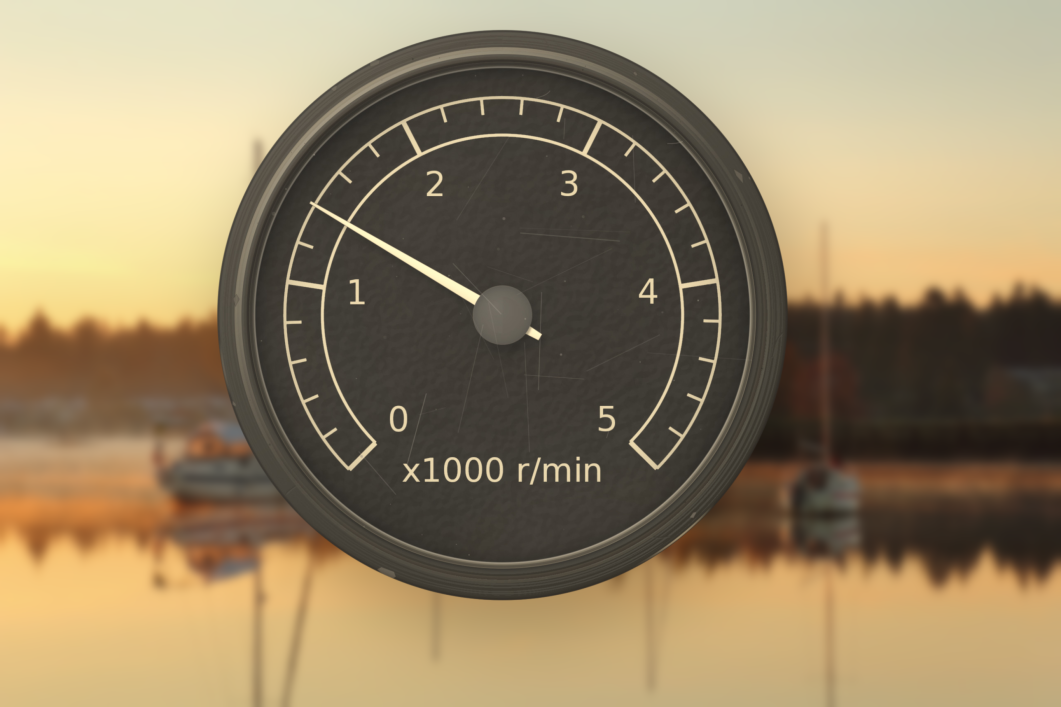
1400 rpm
